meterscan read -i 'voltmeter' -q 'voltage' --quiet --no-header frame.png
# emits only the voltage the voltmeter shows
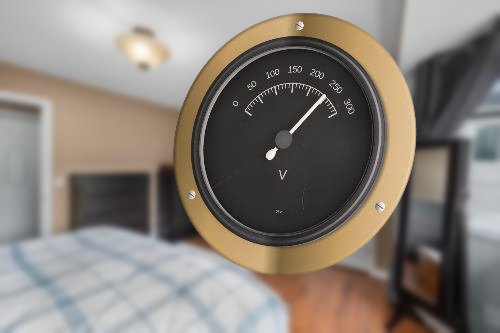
250 V
